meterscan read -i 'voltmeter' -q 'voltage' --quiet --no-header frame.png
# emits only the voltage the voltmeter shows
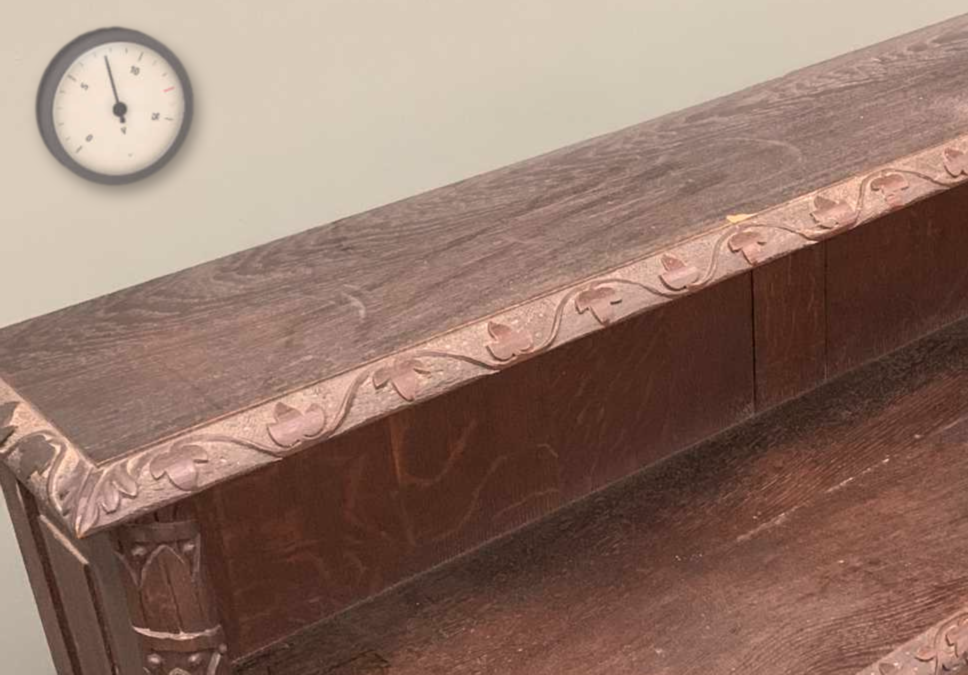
7.5 V
